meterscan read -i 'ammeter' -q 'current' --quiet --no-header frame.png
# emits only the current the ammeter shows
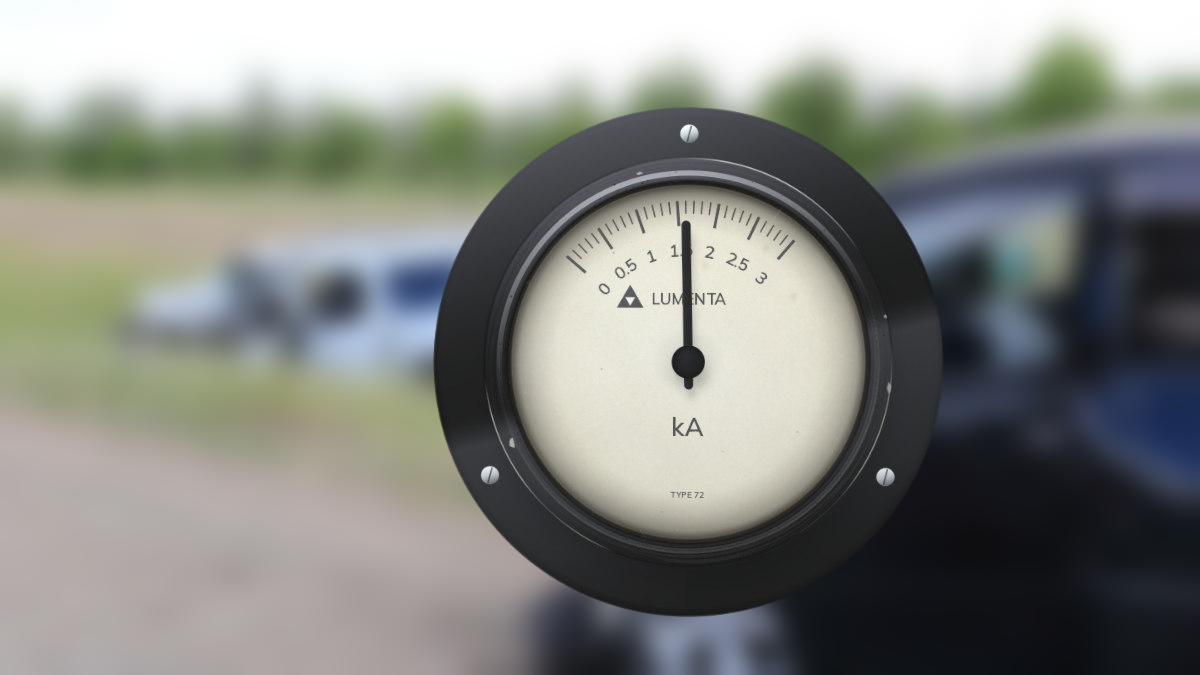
1.6 kA
